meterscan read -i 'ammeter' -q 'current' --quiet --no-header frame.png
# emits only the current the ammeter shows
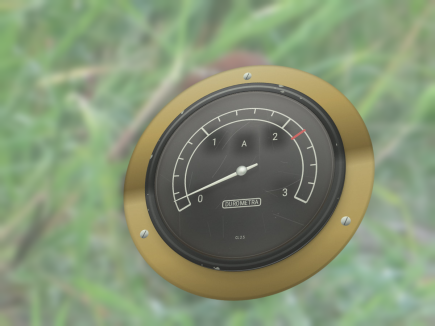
0.1 A
